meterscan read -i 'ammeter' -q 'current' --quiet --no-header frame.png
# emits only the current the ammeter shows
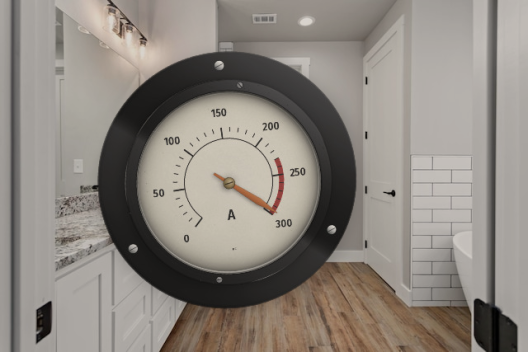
295 A
